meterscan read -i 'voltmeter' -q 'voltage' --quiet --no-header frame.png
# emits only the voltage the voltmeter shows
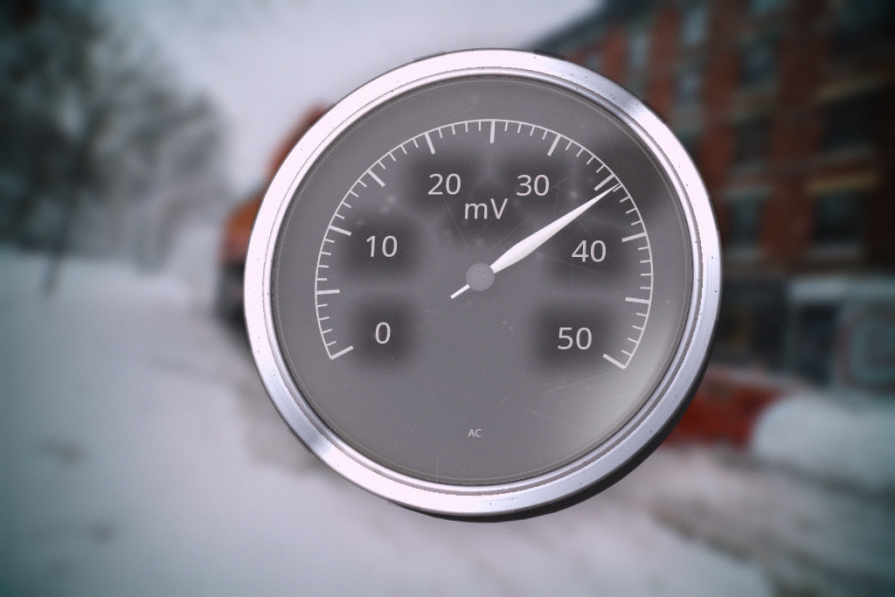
36 mV
